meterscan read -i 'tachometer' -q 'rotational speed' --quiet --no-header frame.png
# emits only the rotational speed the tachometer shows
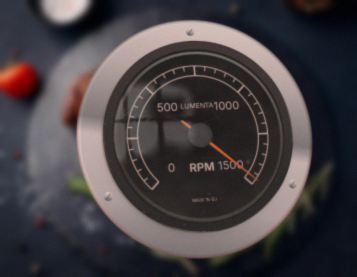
1475 rpm
